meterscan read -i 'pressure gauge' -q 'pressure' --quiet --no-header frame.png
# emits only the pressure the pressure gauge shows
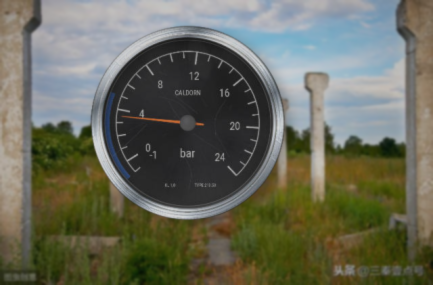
3.5 bar
